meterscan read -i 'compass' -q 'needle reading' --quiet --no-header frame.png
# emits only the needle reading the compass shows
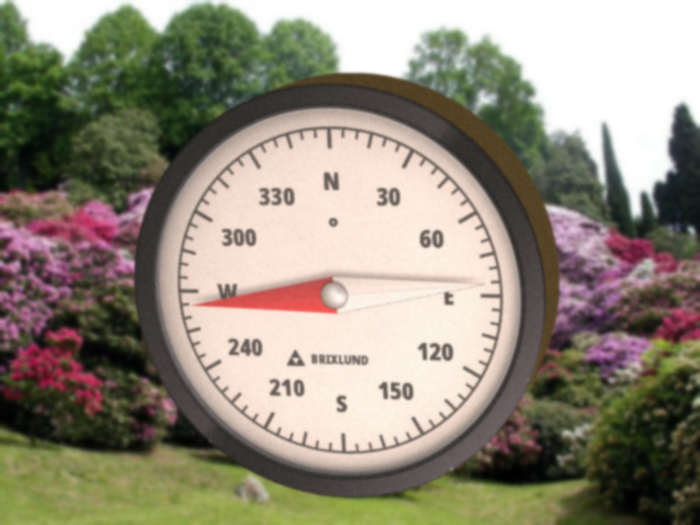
265 °
